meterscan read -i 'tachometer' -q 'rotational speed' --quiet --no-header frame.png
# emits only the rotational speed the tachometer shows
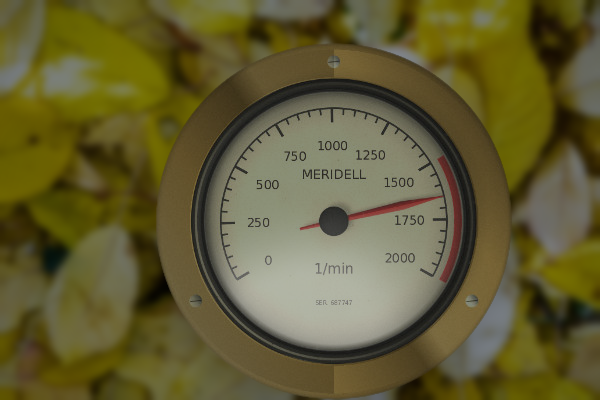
1650 rpm
